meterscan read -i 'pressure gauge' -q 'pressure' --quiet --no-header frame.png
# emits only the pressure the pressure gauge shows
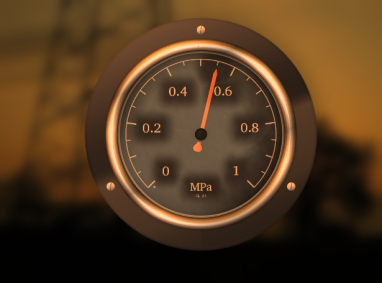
0.55 MPa
